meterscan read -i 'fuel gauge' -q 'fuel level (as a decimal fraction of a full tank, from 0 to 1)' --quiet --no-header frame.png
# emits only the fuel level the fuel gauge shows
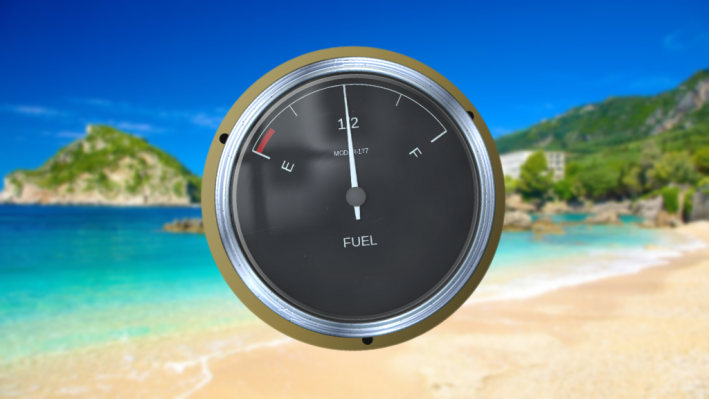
0.5
